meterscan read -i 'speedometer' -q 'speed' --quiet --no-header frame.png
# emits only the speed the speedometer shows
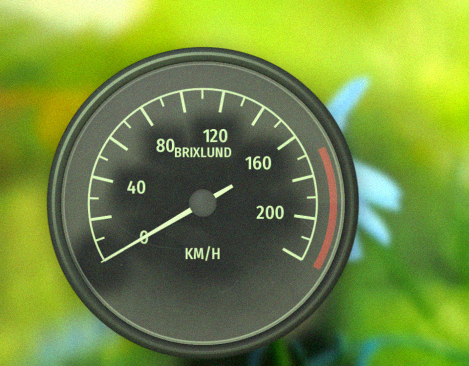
0 km/h
